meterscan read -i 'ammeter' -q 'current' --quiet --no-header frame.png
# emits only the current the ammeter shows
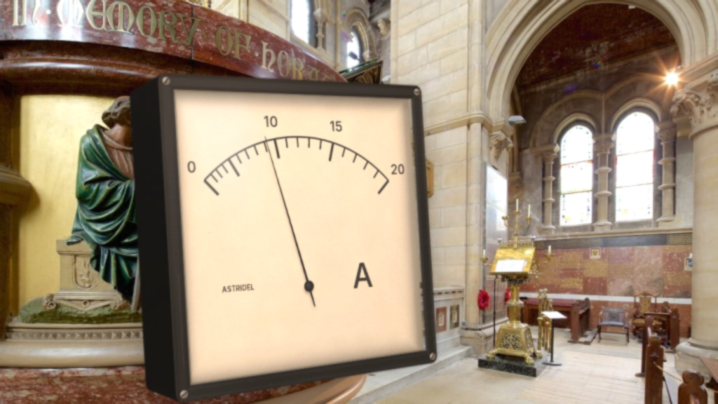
9 A
